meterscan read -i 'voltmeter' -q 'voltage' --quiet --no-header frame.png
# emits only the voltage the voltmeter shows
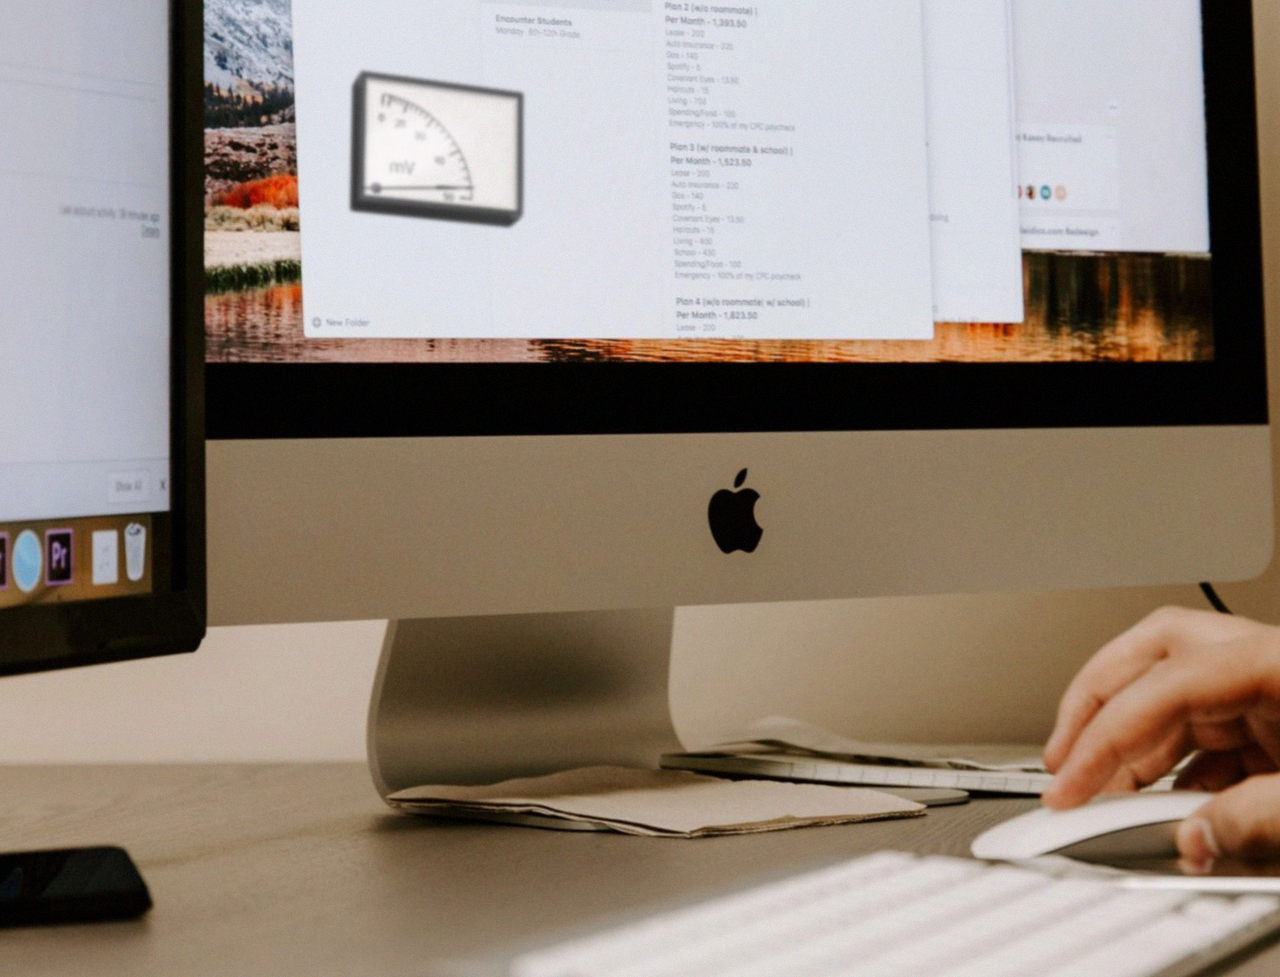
48 mV
